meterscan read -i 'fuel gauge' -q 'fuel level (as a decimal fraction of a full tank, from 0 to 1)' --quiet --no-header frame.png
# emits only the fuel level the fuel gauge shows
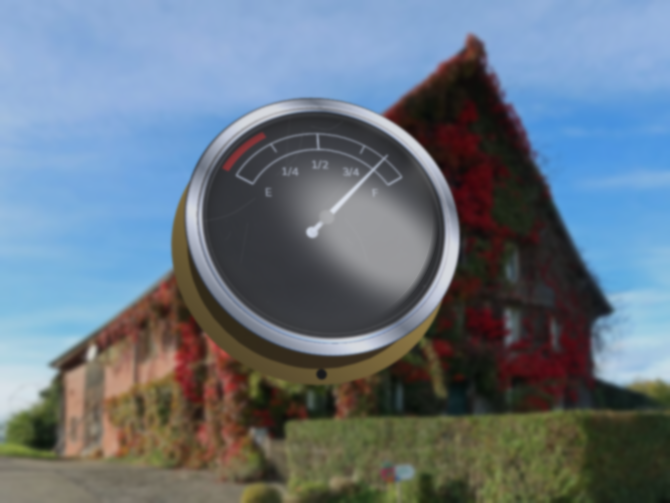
0.875
